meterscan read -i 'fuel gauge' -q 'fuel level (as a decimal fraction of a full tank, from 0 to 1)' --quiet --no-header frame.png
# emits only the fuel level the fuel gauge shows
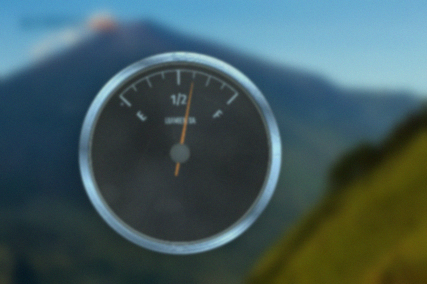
0.625
